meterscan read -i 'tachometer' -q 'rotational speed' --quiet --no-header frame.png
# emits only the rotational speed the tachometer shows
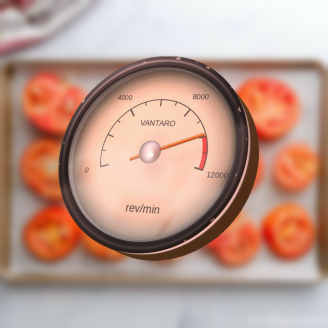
10000 rpm
